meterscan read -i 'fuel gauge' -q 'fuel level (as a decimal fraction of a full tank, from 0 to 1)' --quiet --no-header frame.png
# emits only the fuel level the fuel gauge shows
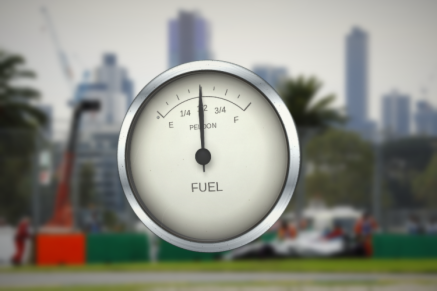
0.5
